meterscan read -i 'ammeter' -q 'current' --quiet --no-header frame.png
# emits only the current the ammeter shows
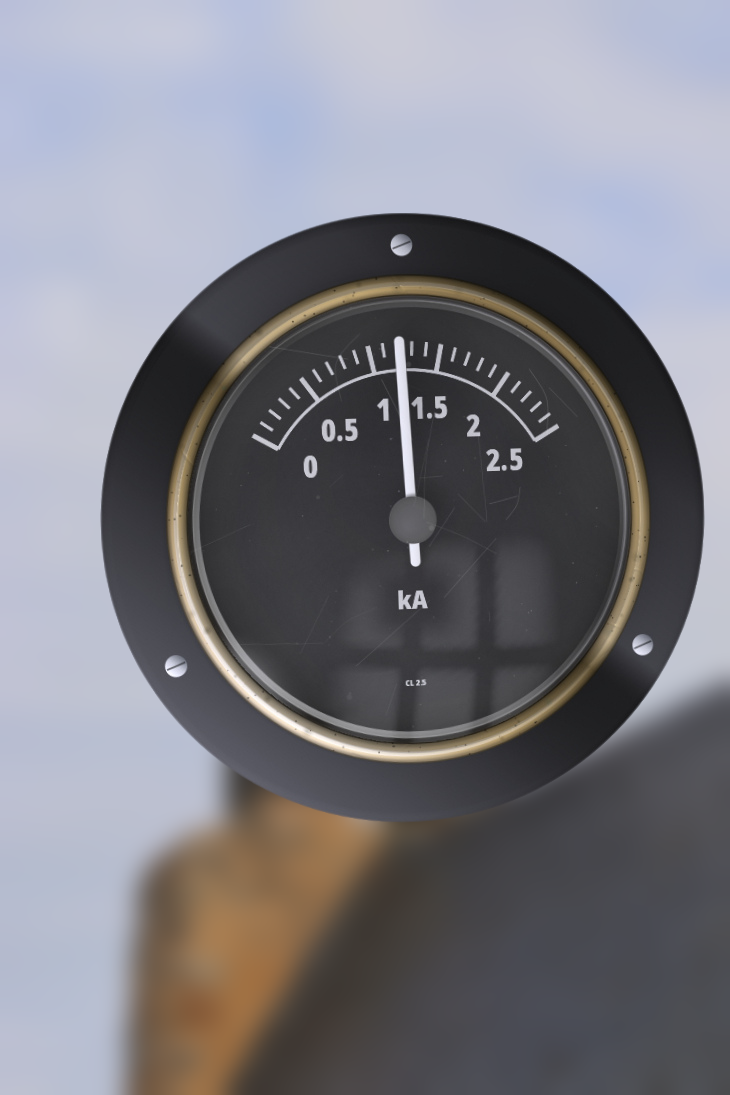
1.2 kA
